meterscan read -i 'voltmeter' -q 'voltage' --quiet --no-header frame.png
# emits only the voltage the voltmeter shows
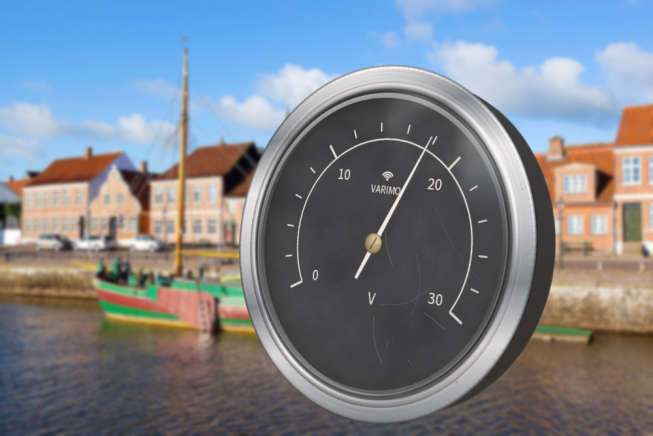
18 V
